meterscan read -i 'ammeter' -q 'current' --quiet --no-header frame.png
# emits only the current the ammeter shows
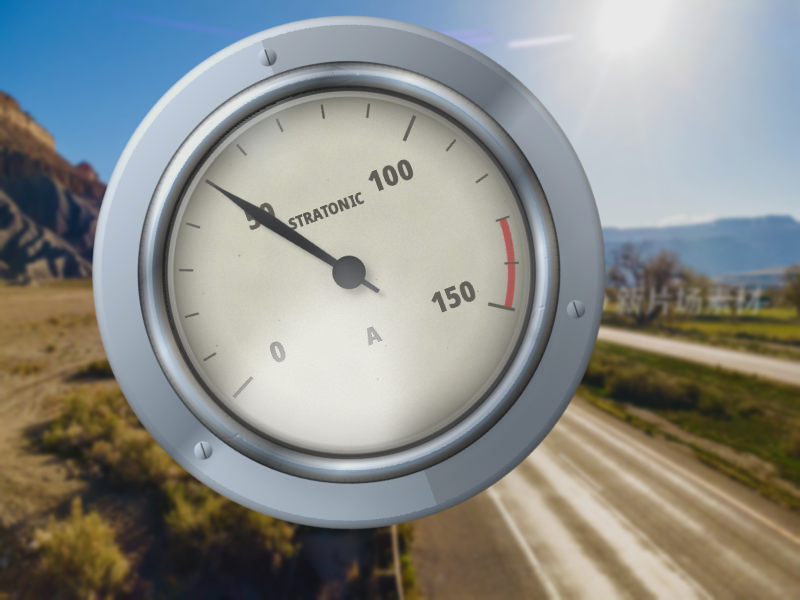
50 A
